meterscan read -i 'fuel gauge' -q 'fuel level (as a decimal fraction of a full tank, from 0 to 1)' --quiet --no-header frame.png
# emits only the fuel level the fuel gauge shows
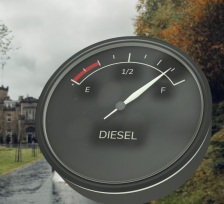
0.875
